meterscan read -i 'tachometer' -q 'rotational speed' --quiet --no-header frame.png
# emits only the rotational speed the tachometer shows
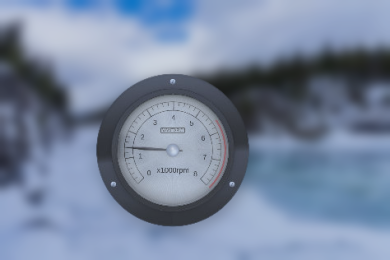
1400 rpm
